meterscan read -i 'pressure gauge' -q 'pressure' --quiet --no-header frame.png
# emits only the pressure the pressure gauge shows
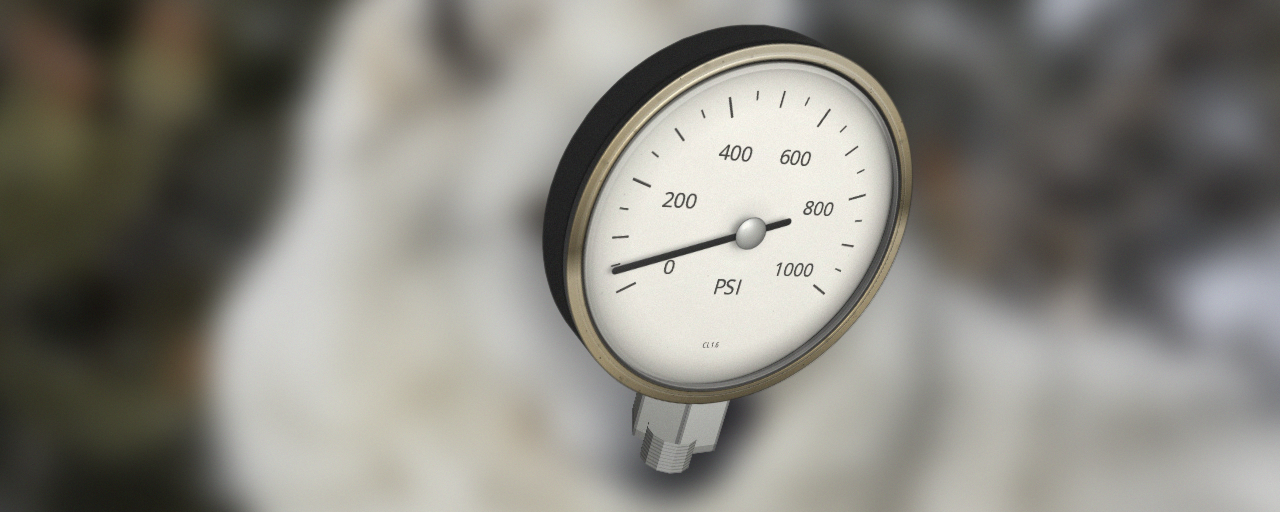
50 psi
